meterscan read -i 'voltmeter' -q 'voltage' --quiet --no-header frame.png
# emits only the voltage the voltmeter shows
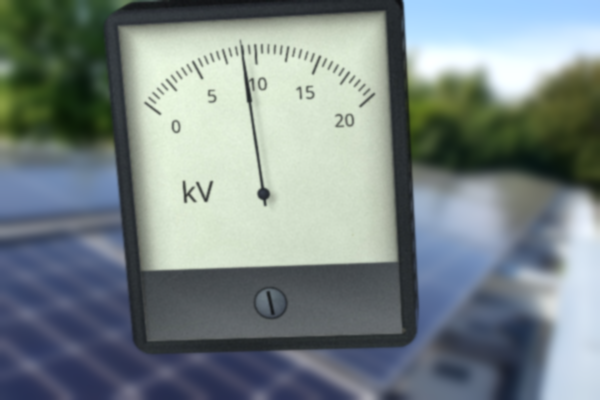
9 kV
